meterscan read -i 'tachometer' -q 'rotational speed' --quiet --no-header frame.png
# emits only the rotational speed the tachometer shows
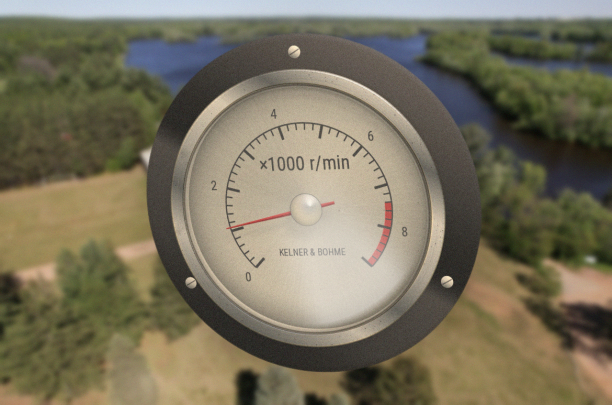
1100 rpm
